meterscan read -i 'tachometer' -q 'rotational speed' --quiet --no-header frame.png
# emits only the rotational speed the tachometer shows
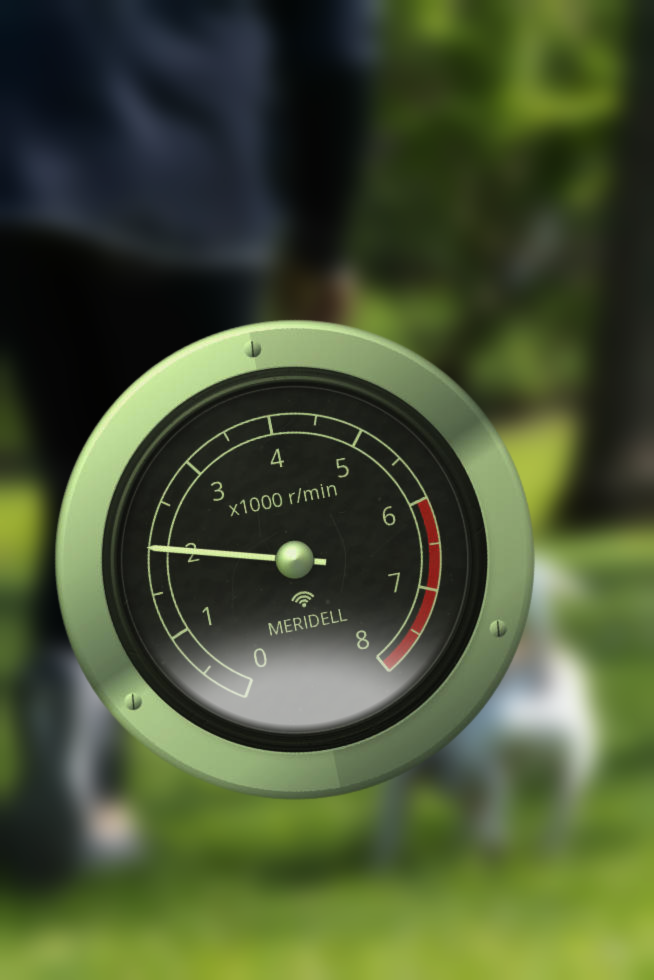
2000 rpm
